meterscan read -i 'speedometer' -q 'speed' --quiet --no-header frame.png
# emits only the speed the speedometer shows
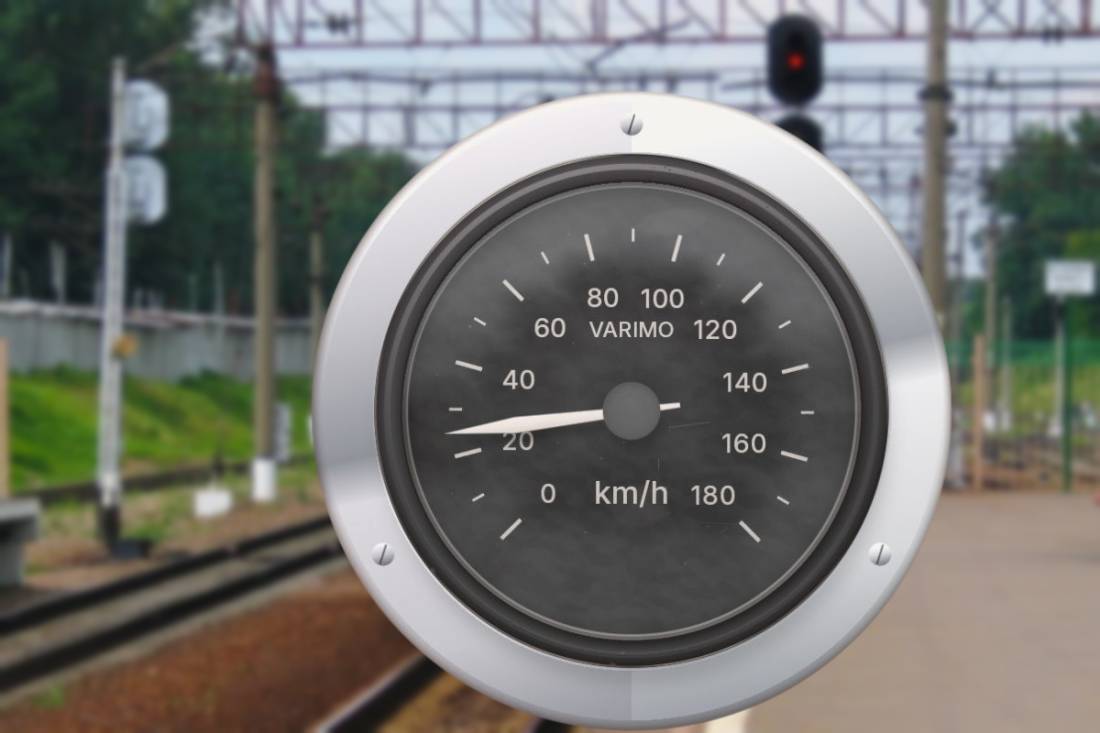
25 km/h
